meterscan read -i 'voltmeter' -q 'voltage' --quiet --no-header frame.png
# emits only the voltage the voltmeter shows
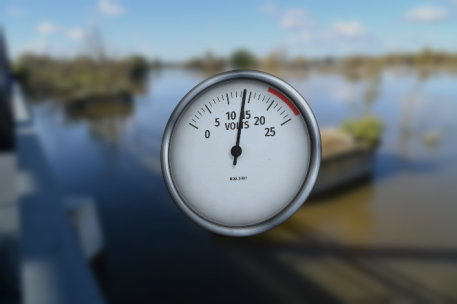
14 V
